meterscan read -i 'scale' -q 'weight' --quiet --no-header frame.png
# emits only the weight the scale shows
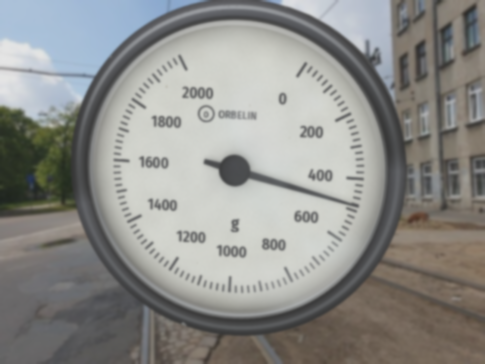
480 g
